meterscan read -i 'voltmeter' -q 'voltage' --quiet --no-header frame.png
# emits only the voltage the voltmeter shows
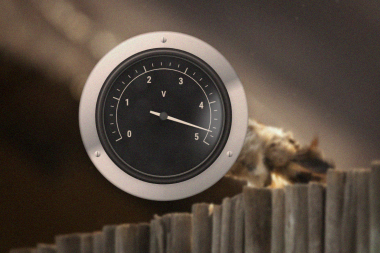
4.7 V
